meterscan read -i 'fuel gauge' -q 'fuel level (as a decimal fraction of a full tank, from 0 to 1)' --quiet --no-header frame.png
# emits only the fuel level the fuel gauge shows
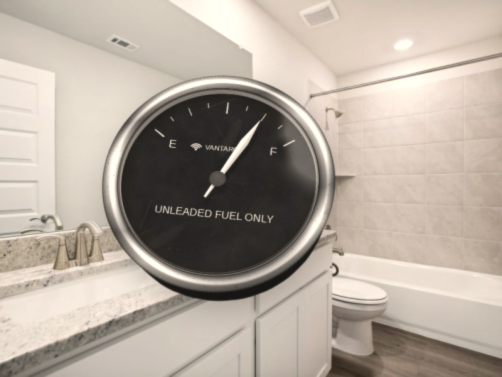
0.75
